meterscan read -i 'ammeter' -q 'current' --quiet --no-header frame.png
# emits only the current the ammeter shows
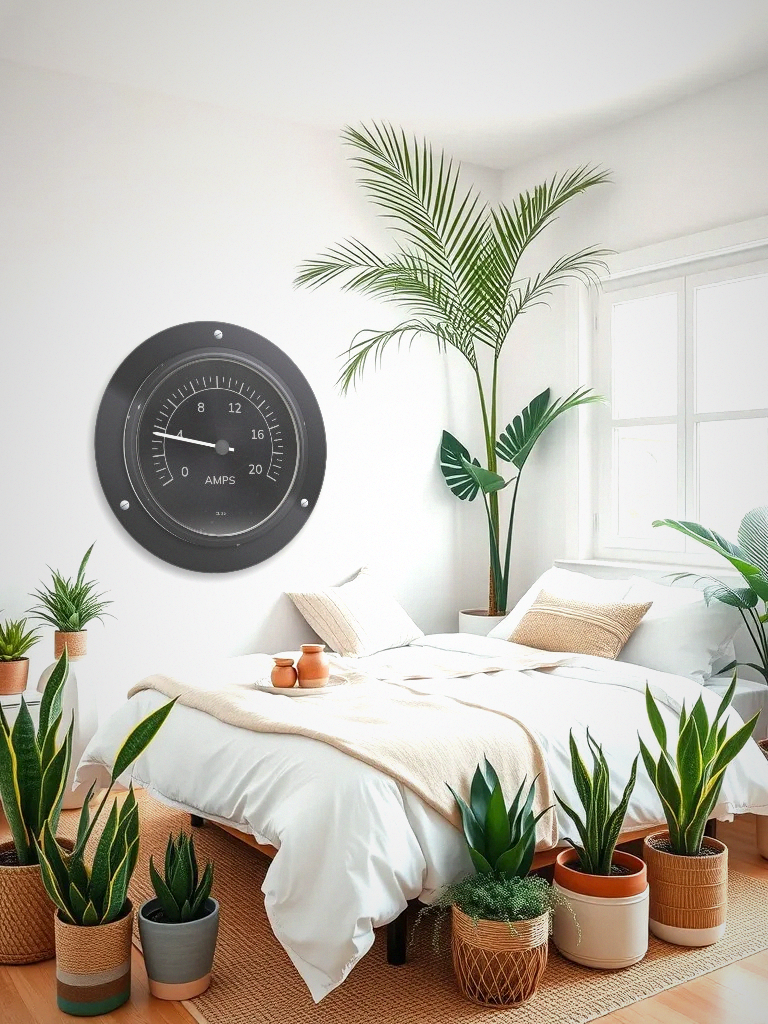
3.5 A
